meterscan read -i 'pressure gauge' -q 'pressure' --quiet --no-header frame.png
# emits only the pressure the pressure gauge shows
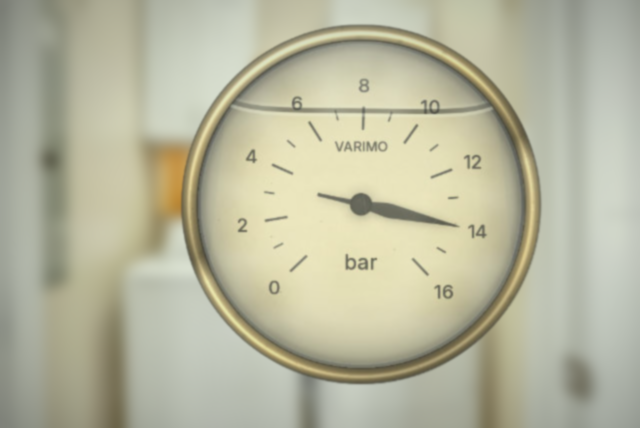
14 bar
